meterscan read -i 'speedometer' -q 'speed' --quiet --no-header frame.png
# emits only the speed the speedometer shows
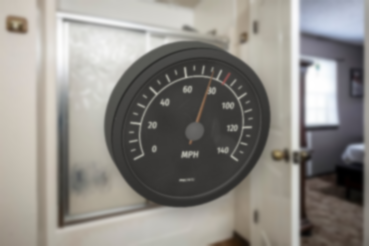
75 mph
